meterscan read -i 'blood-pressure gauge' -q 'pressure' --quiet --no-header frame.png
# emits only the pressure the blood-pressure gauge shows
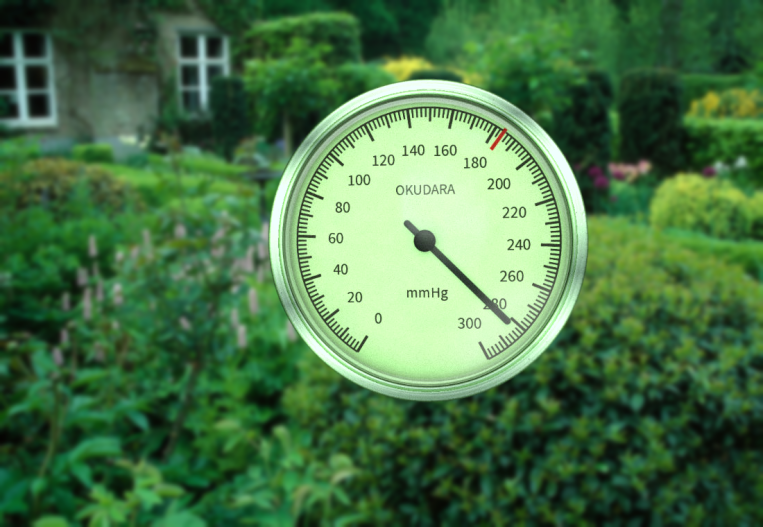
282 mmHg
